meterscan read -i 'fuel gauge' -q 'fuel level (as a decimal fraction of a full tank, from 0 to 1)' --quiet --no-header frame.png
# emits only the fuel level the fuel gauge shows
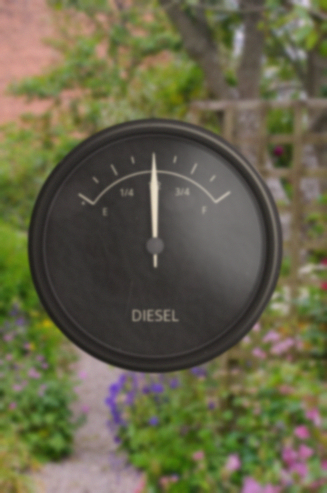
0.5
